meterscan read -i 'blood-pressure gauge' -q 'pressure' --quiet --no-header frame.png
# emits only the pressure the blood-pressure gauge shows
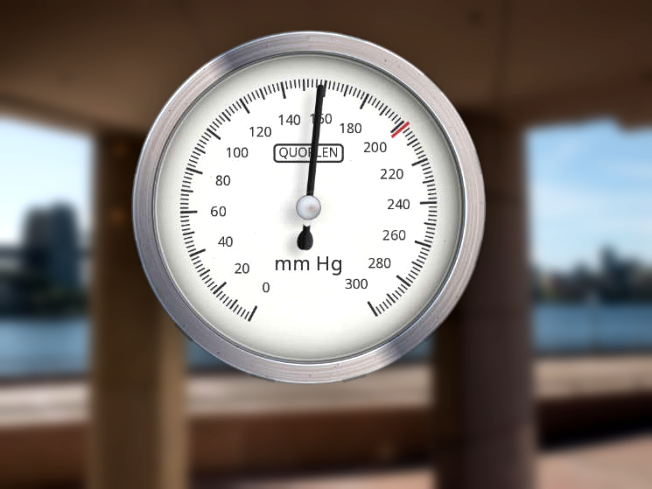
158 mmHg
